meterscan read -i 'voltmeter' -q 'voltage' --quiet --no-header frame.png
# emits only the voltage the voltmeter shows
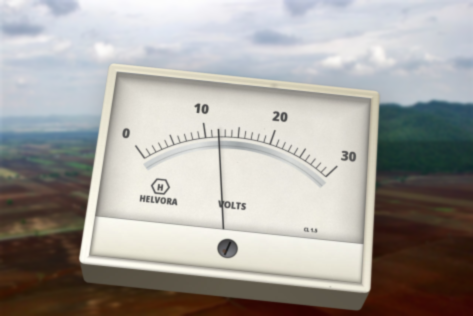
12 V
